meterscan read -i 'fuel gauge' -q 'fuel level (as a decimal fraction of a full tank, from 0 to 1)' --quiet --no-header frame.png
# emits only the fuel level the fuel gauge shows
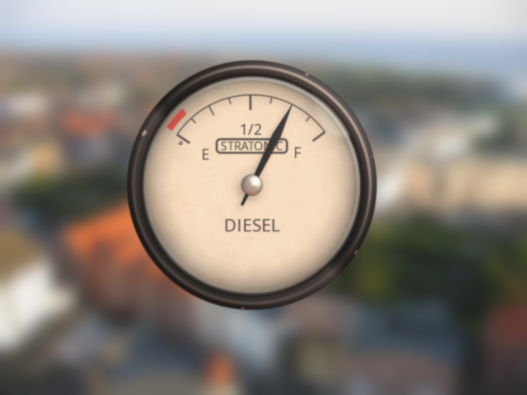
0.75
